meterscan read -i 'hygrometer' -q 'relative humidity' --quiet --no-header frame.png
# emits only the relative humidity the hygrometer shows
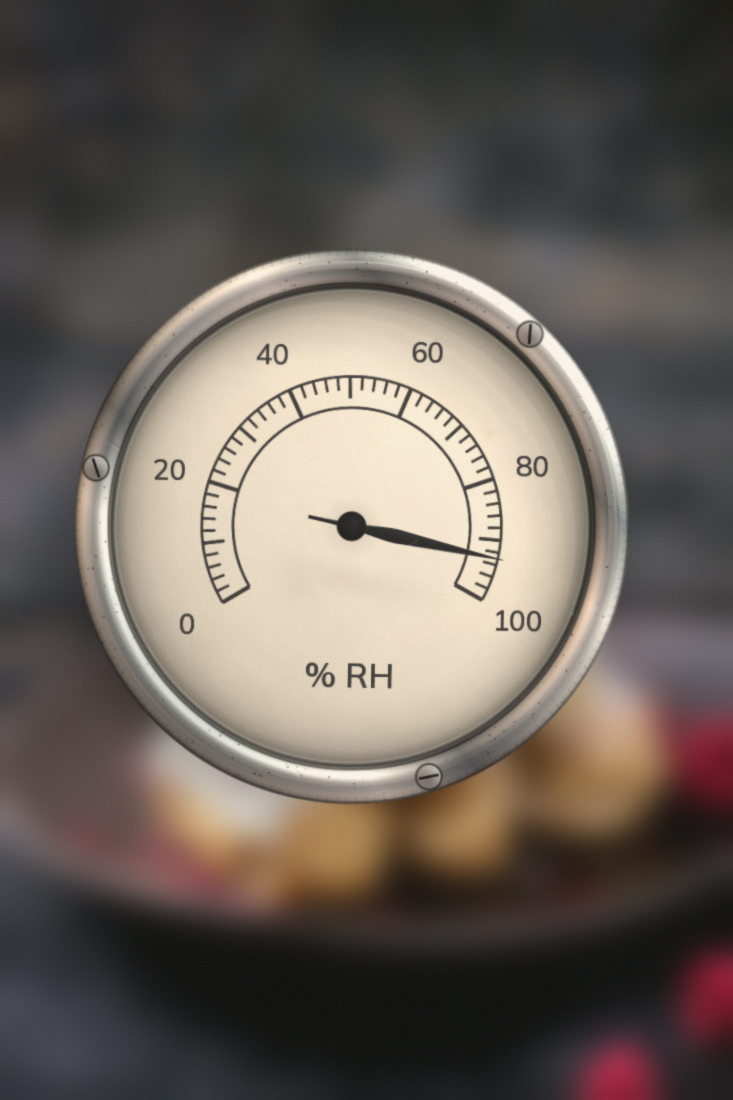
93 %
